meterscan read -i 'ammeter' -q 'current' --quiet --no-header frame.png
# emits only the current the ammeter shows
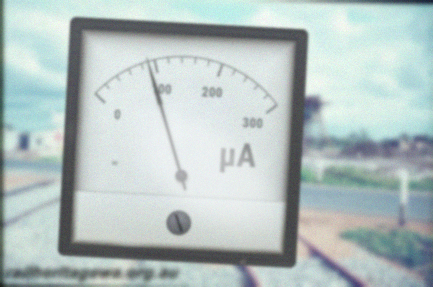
90 µA
